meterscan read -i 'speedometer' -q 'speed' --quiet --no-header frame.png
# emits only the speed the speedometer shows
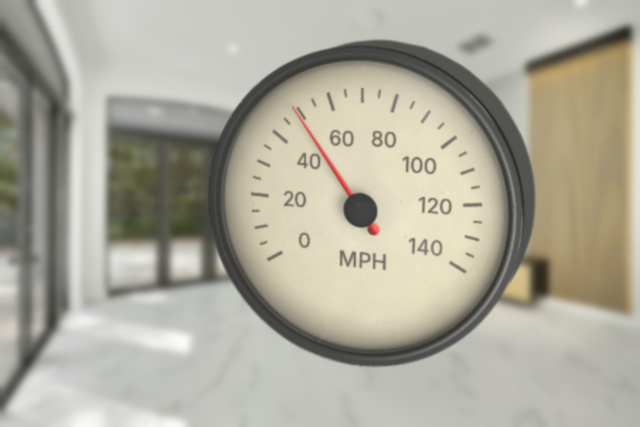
50 mph
